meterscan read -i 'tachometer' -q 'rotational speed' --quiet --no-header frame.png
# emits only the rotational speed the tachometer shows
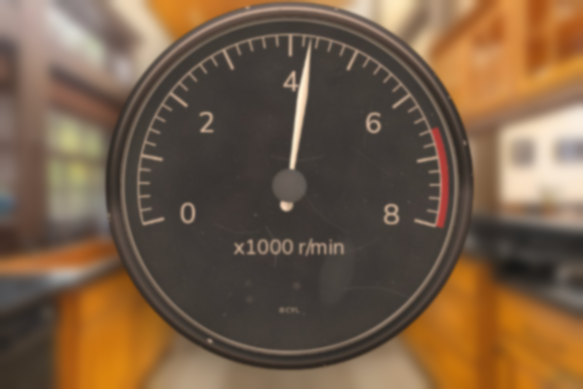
4300 rpm
